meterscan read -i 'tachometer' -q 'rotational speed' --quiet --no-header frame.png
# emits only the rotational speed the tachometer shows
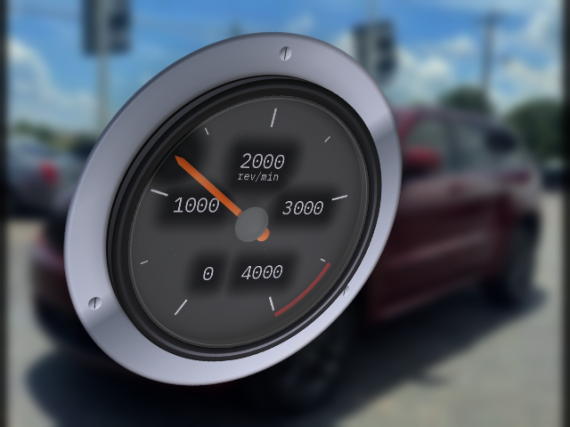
1250 rpm
